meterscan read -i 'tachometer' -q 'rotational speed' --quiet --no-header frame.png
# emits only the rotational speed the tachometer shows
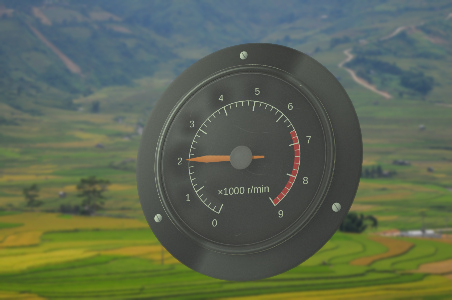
2000 rpm
